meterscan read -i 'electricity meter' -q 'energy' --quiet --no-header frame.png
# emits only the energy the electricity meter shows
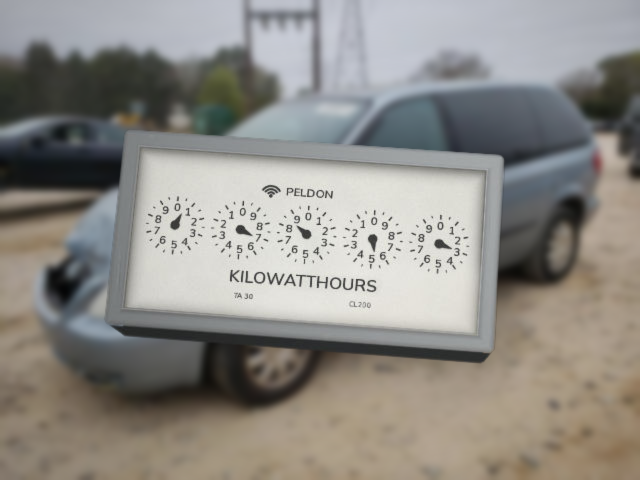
6853 kWh
